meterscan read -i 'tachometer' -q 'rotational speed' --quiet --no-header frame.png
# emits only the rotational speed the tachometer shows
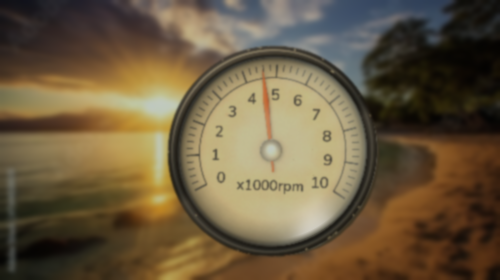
4600 rpm
